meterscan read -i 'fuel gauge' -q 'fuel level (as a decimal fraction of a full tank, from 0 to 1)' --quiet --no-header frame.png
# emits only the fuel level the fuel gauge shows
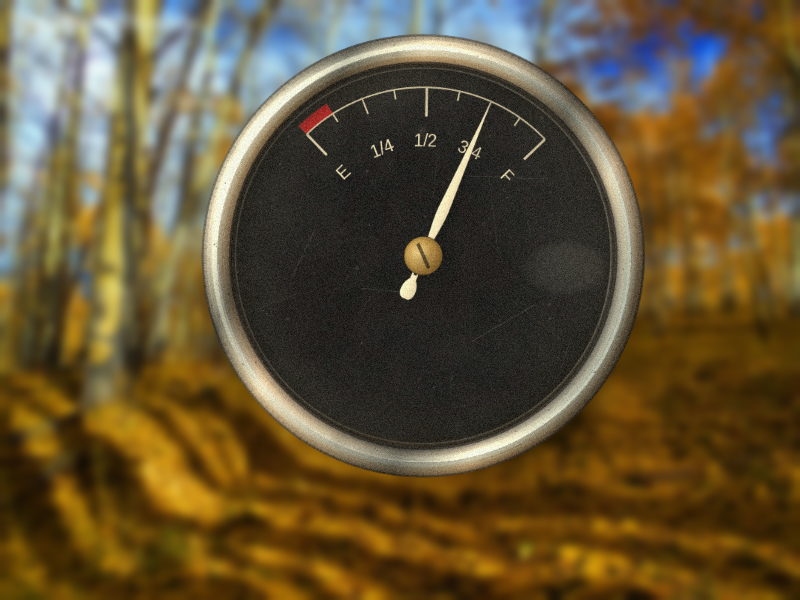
0.75
